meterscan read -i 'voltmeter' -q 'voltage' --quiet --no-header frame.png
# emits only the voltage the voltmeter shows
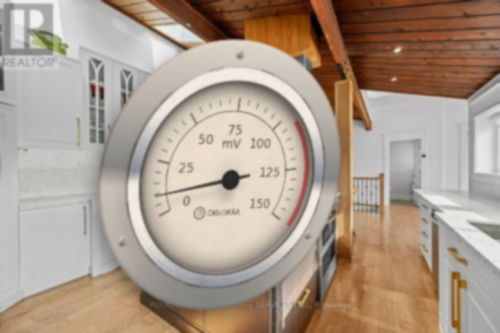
10 mV
